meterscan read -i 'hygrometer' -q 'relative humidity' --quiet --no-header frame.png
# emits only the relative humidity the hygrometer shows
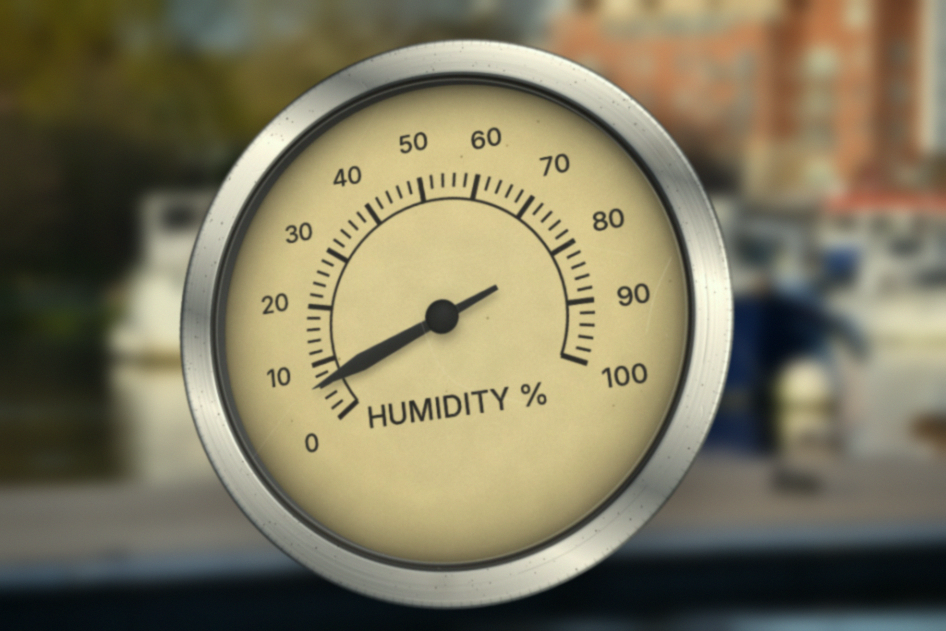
6 %
